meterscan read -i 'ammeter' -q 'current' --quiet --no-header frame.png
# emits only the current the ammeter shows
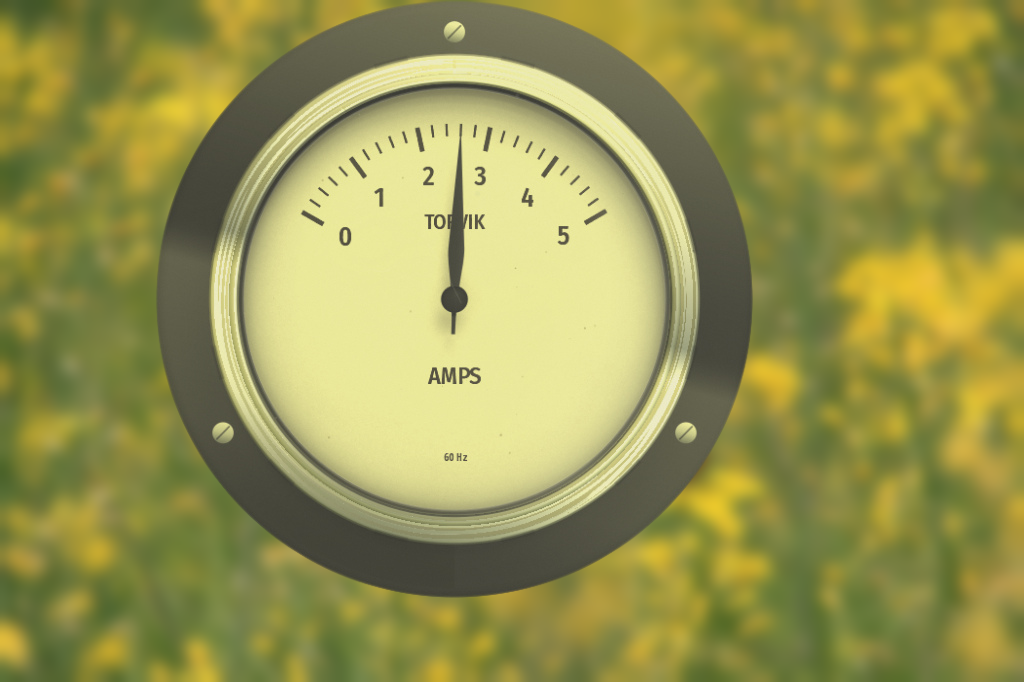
2.6 A
